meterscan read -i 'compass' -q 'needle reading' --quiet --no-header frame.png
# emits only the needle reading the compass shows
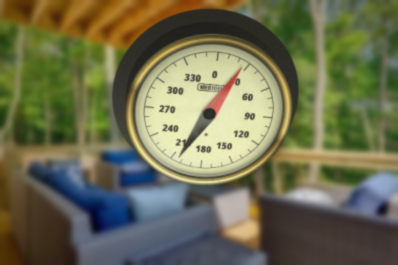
25 °
